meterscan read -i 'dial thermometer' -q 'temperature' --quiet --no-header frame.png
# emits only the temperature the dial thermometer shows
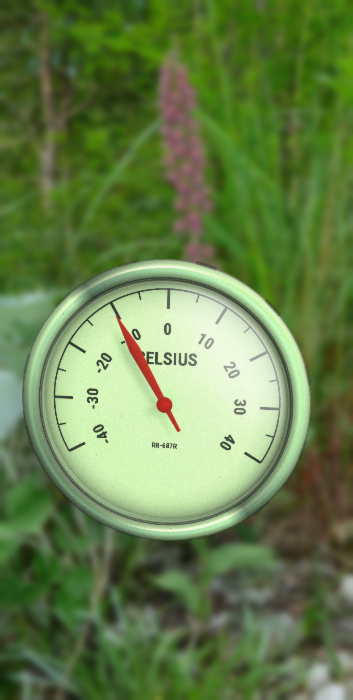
-10 °C
